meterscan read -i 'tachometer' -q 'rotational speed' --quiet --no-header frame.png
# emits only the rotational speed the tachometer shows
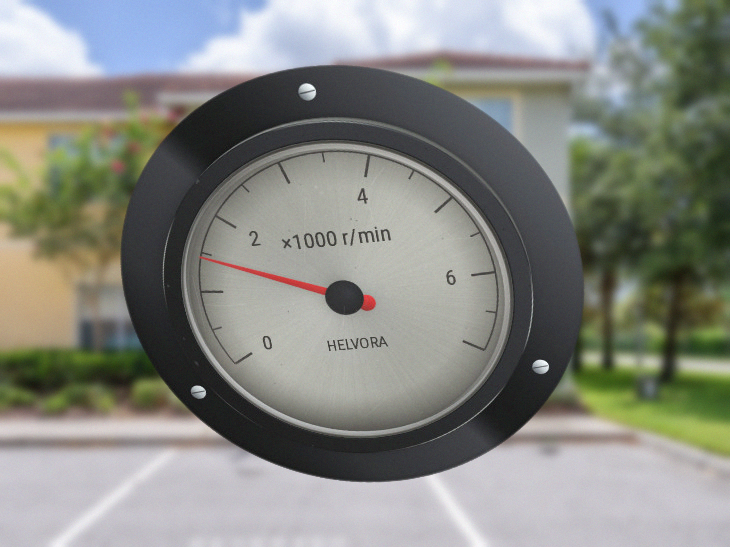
1500 rpm
